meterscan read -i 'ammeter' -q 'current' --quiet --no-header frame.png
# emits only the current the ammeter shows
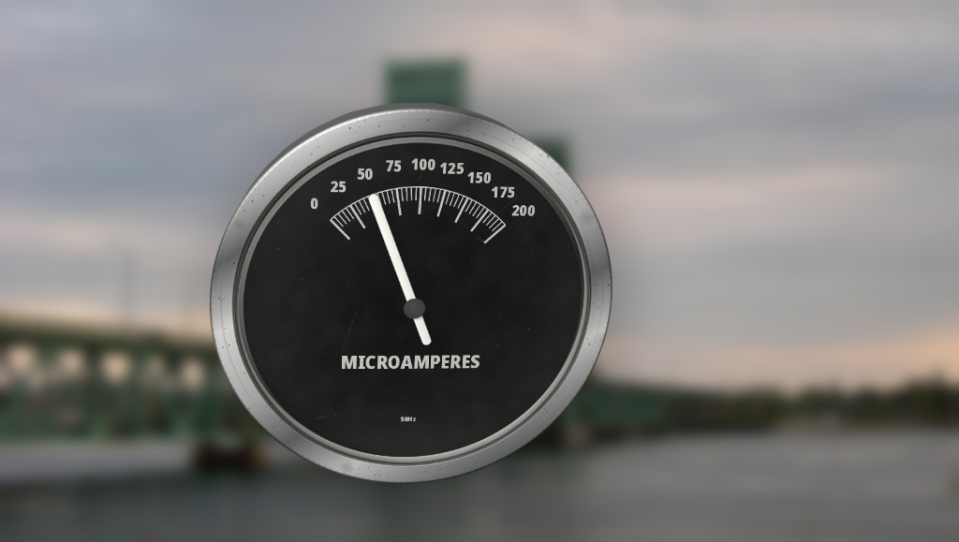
50 µA
